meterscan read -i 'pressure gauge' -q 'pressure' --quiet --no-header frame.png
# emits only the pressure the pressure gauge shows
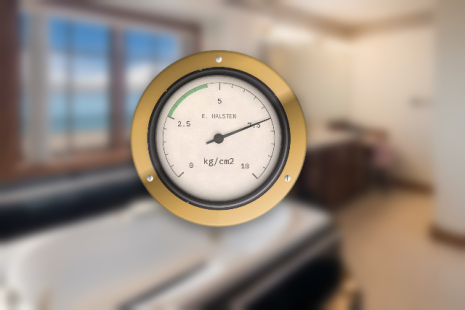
7.5 kg/cm²
